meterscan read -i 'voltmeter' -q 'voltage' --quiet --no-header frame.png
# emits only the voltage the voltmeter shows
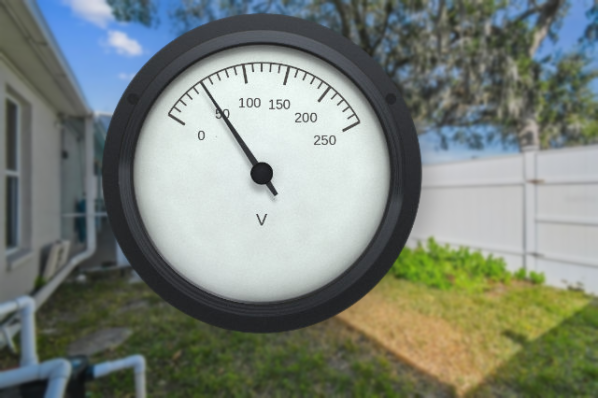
50 V
